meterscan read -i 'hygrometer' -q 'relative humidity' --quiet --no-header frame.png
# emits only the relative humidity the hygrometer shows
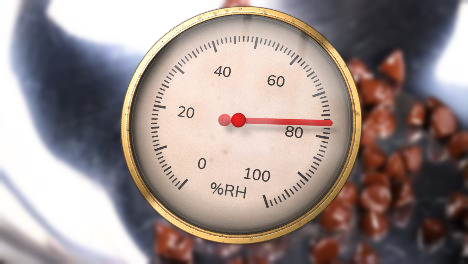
77 %
